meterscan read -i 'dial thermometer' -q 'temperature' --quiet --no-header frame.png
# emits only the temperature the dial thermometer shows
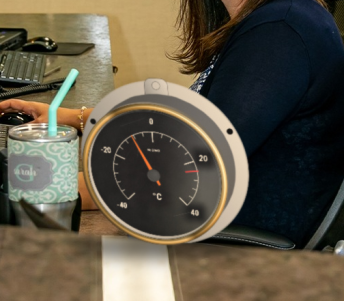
-8 °C
